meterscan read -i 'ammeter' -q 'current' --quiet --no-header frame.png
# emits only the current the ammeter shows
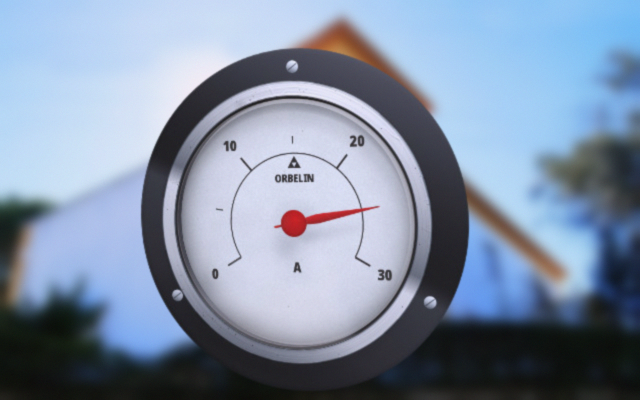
25 A
